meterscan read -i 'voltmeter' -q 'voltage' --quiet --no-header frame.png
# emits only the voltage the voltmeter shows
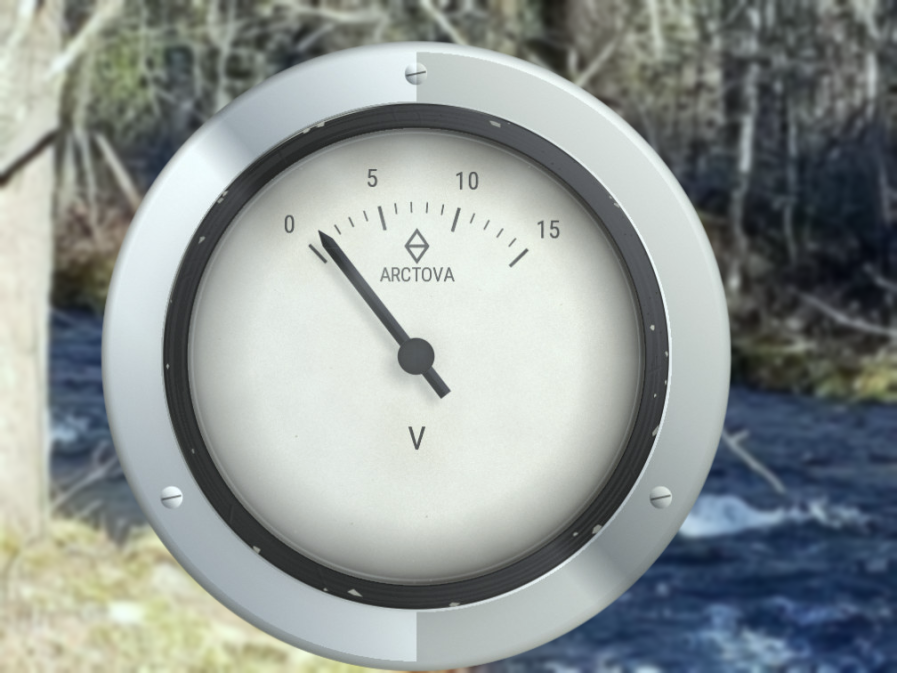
1 V
